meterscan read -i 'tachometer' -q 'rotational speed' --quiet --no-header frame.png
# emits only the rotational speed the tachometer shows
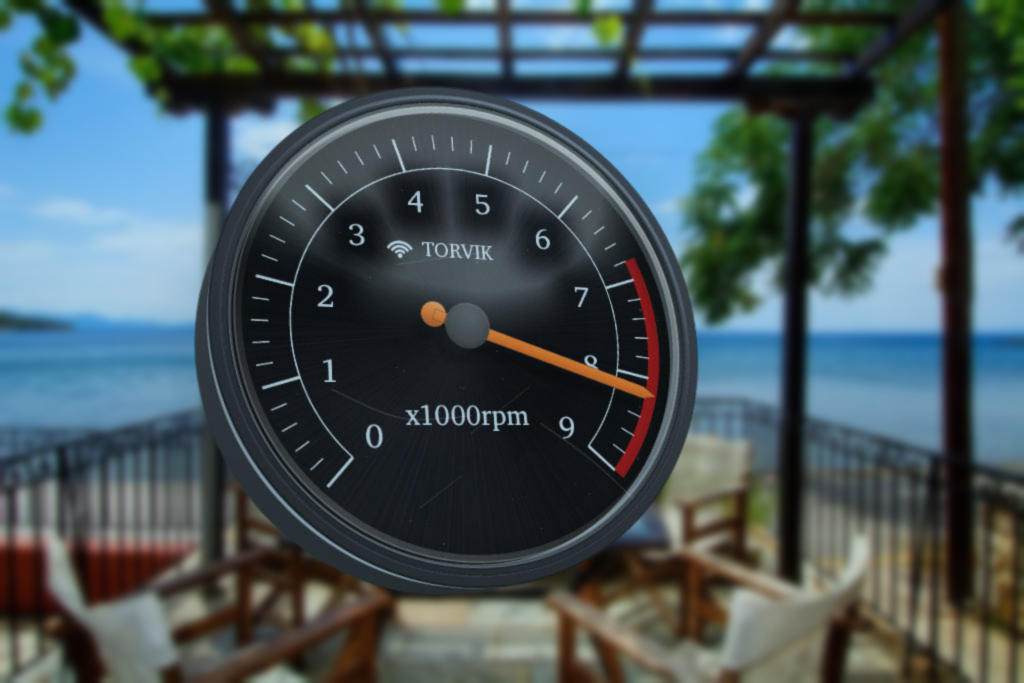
8200 rpm
